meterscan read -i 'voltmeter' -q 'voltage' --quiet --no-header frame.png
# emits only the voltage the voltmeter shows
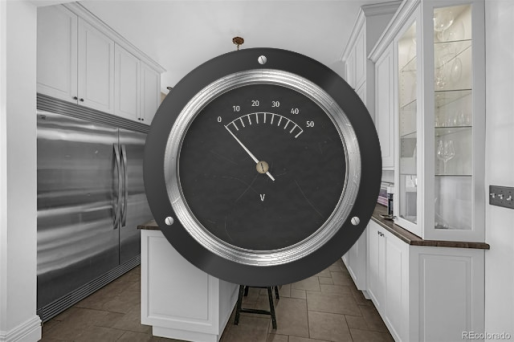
0 V
